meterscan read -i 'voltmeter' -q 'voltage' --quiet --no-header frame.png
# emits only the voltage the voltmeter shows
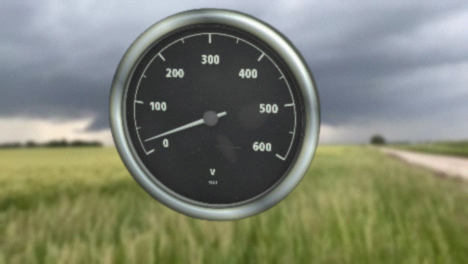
25 V
